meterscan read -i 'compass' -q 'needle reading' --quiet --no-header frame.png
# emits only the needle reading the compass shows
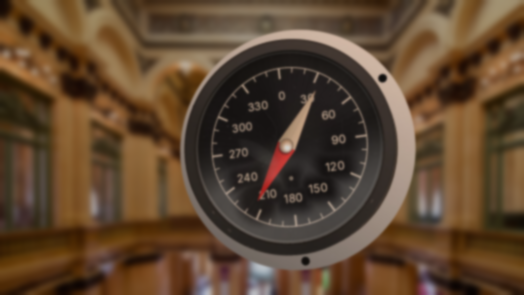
215 °
